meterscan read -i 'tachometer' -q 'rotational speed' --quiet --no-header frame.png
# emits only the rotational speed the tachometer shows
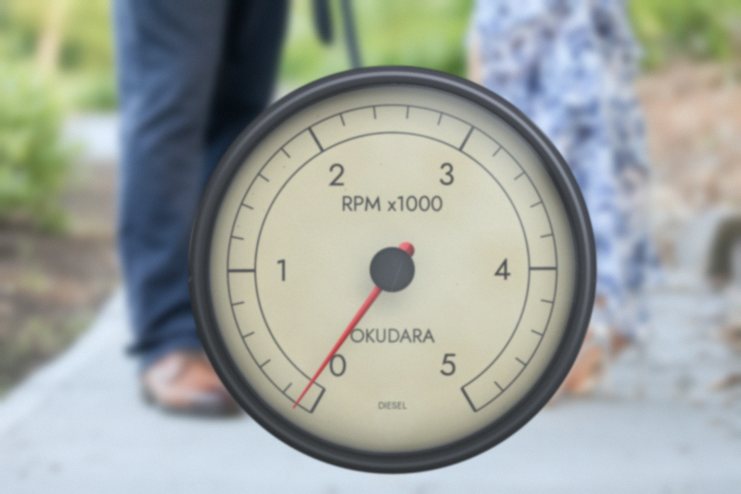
100 rpm
